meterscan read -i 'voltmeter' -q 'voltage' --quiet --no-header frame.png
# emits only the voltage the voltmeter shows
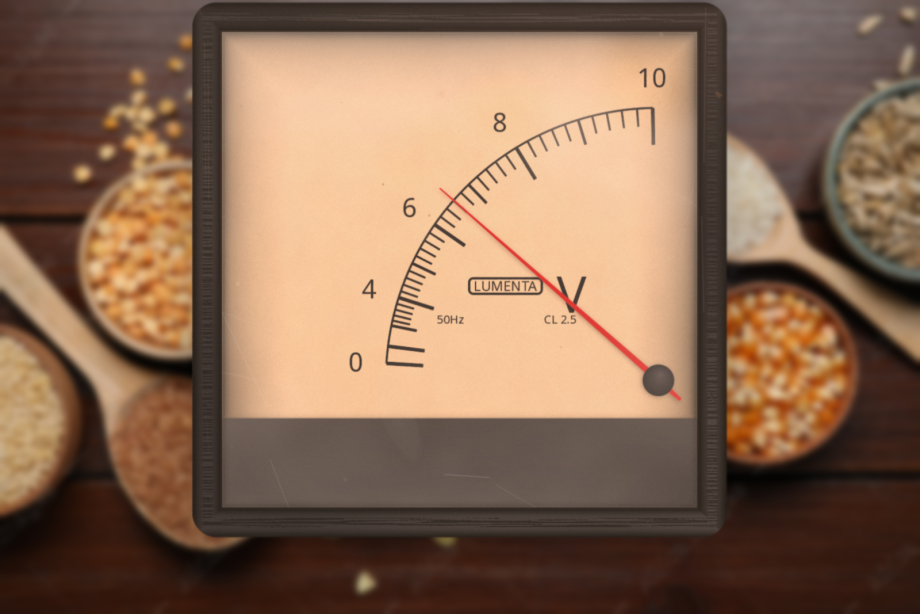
6.6 V
